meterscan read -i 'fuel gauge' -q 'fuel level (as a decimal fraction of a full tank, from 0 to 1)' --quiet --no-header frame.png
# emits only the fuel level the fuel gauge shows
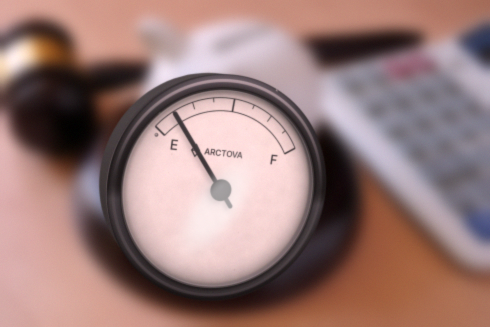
0.125
